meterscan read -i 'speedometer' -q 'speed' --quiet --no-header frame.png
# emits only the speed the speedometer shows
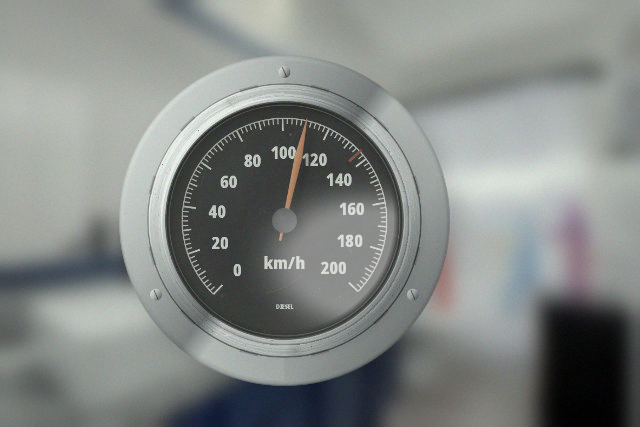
110 km/h
